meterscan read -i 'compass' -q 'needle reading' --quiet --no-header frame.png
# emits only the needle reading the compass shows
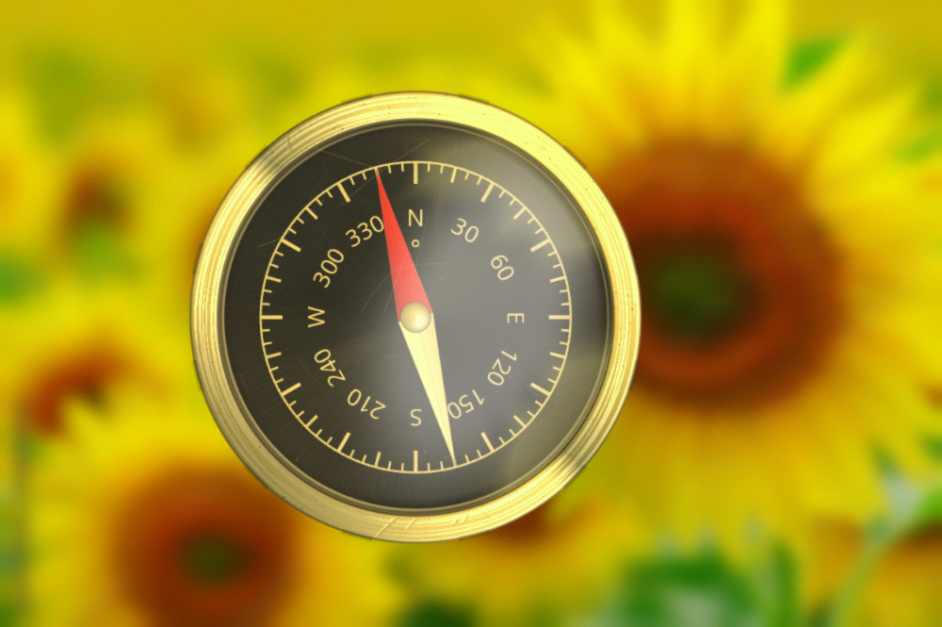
345 °
